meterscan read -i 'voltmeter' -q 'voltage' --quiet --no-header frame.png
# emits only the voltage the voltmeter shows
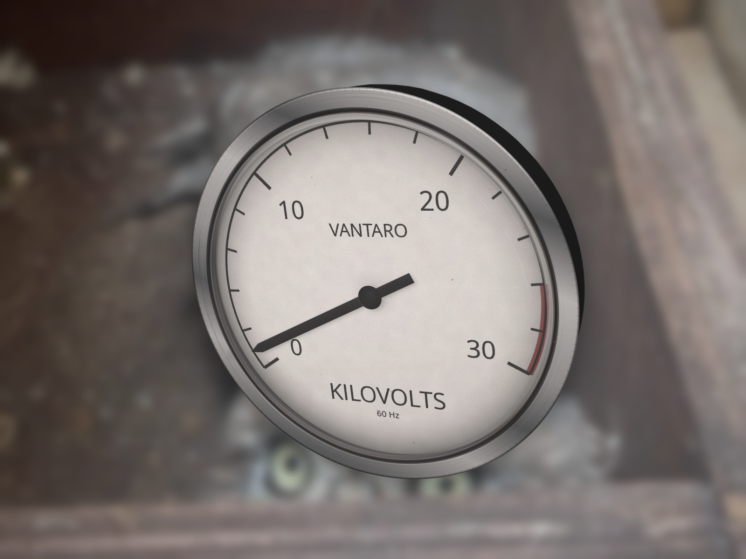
1 kV
